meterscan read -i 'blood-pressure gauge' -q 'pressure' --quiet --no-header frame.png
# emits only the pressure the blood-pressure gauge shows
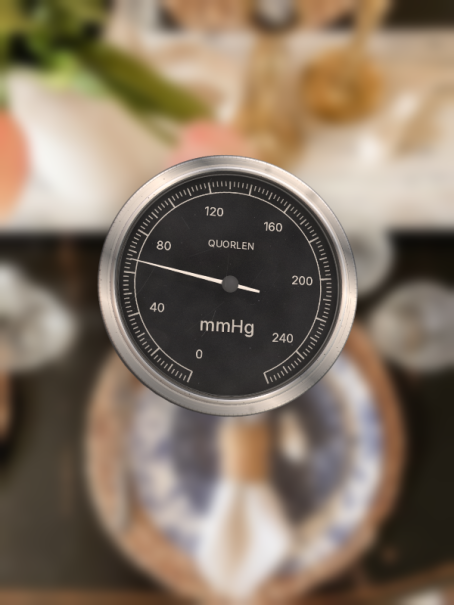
66 mmHg
